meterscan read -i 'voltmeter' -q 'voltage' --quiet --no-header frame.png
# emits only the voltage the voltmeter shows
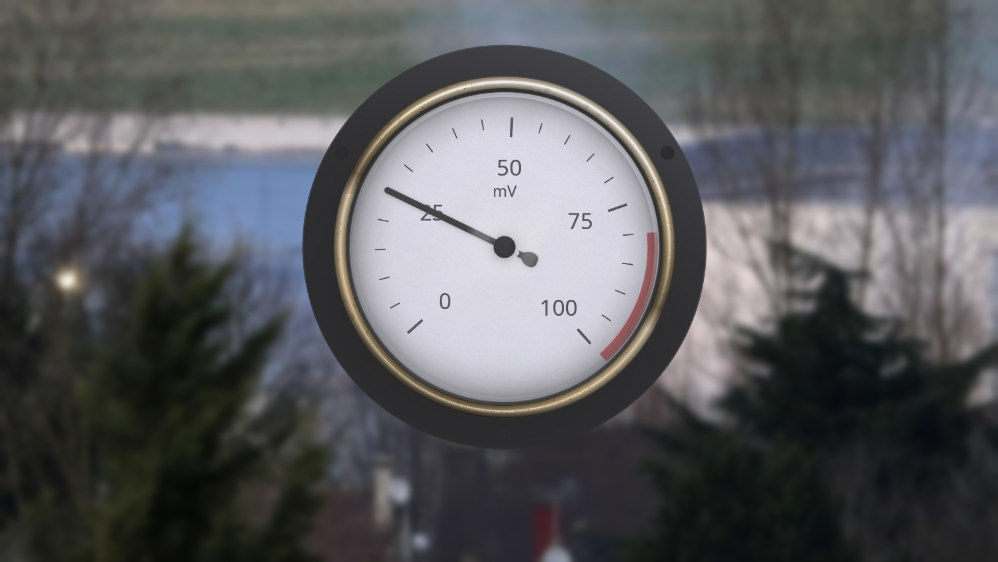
25 mV
